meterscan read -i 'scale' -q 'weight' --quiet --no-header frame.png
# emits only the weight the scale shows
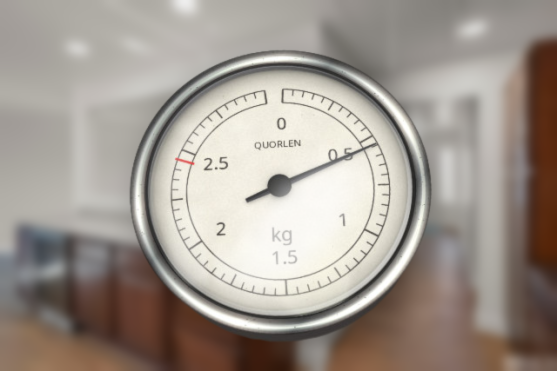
0.55 kg
